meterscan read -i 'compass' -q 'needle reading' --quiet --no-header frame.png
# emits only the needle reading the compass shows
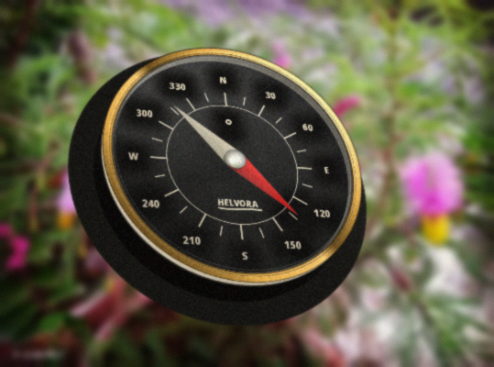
135 °
